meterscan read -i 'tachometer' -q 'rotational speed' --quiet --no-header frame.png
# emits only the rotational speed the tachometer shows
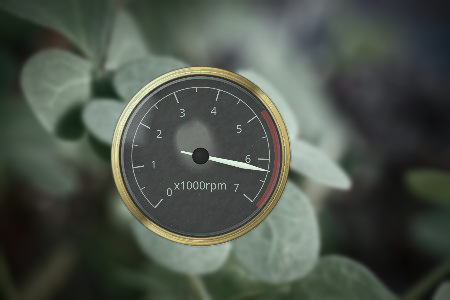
6250 rpm
